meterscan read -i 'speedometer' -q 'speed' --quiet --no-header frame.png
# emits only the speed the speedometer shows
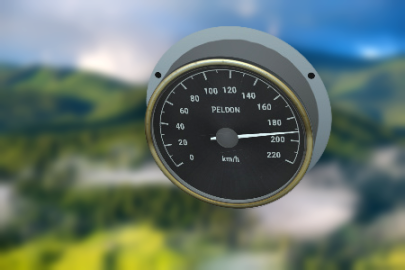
190 km/h
